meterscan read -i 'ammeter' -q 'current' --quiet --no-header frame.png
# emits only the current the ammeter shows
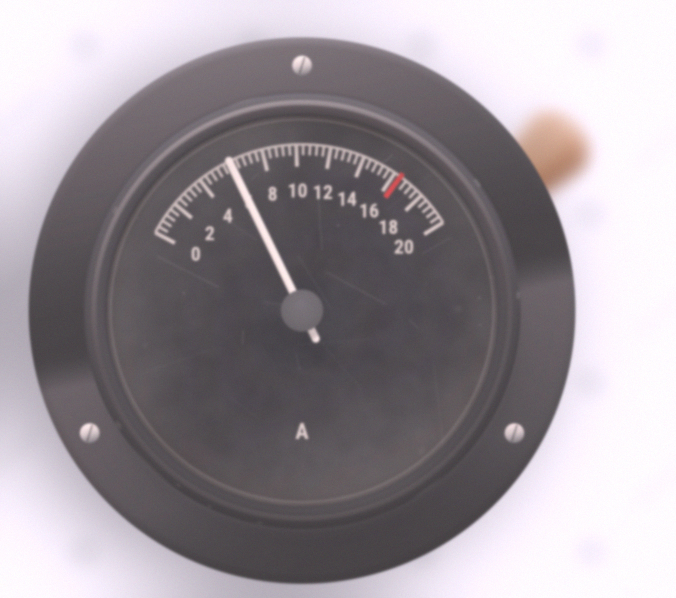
6 A
